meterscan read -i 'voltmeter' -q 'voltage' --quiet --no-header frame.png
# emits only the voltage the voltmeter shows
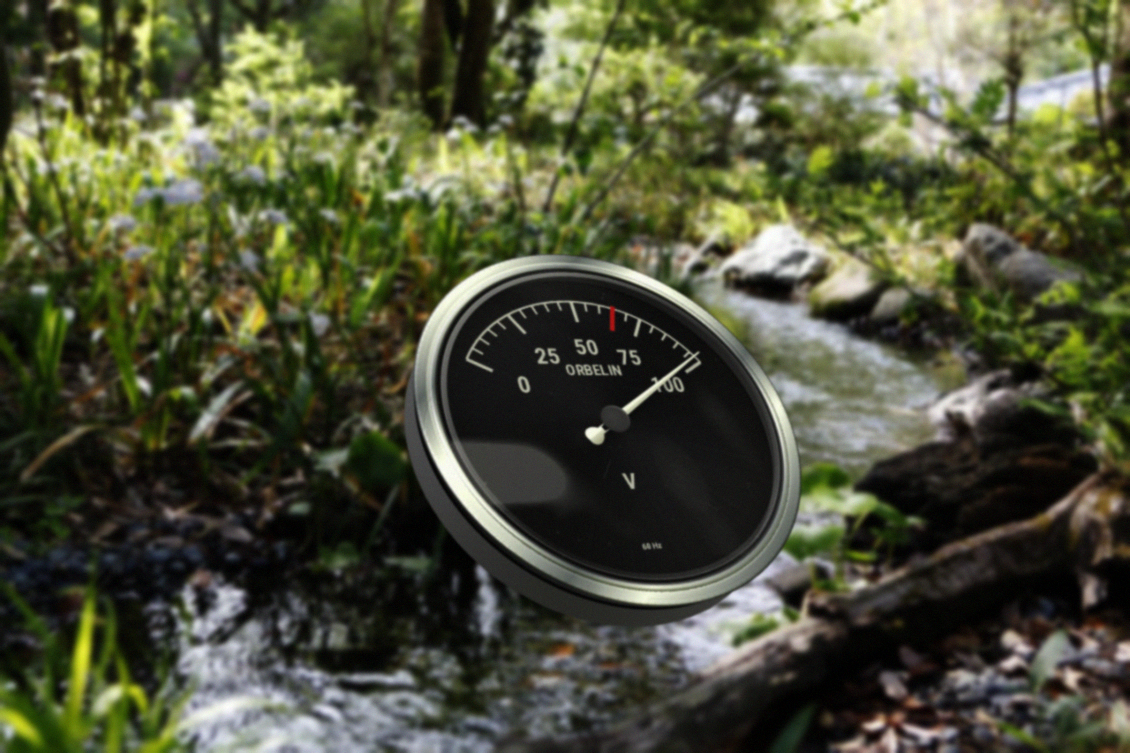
97.5 V
